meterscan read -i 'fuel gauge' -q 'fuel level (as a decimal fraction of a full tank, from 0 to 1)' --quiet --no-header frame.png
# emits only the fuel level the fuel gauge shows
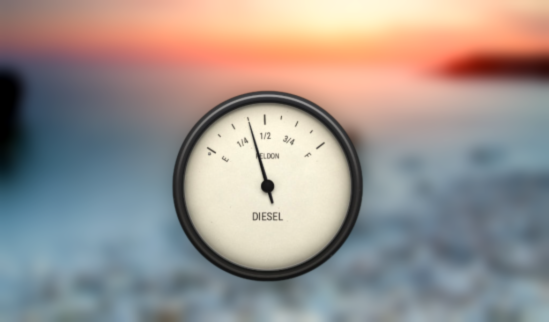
0.375
